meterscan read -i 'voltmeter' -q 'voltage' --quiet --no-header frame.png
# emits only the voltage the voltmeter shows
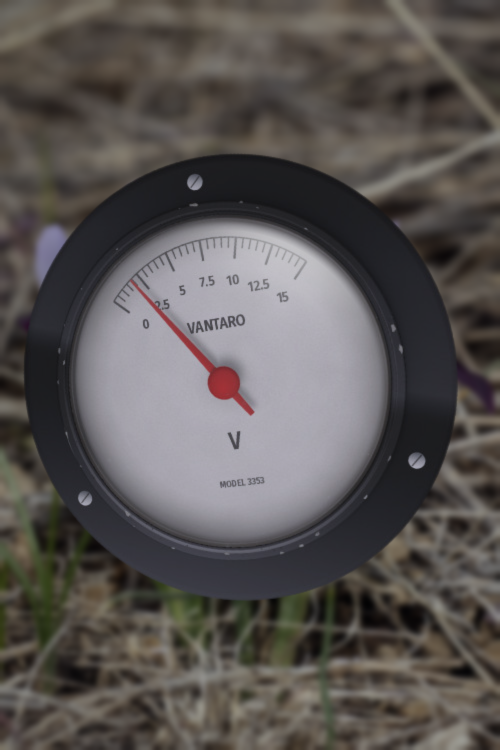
2 V
